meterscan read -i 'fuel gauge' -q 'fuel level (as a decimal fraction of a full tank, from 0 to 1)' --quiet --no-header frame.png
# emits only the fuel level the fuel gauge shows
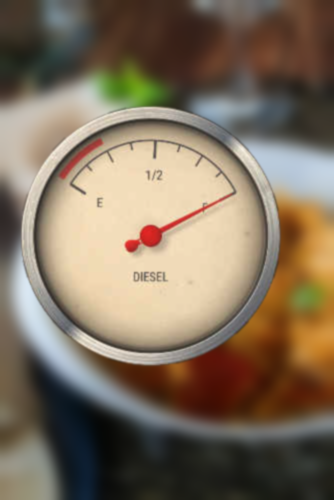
1
